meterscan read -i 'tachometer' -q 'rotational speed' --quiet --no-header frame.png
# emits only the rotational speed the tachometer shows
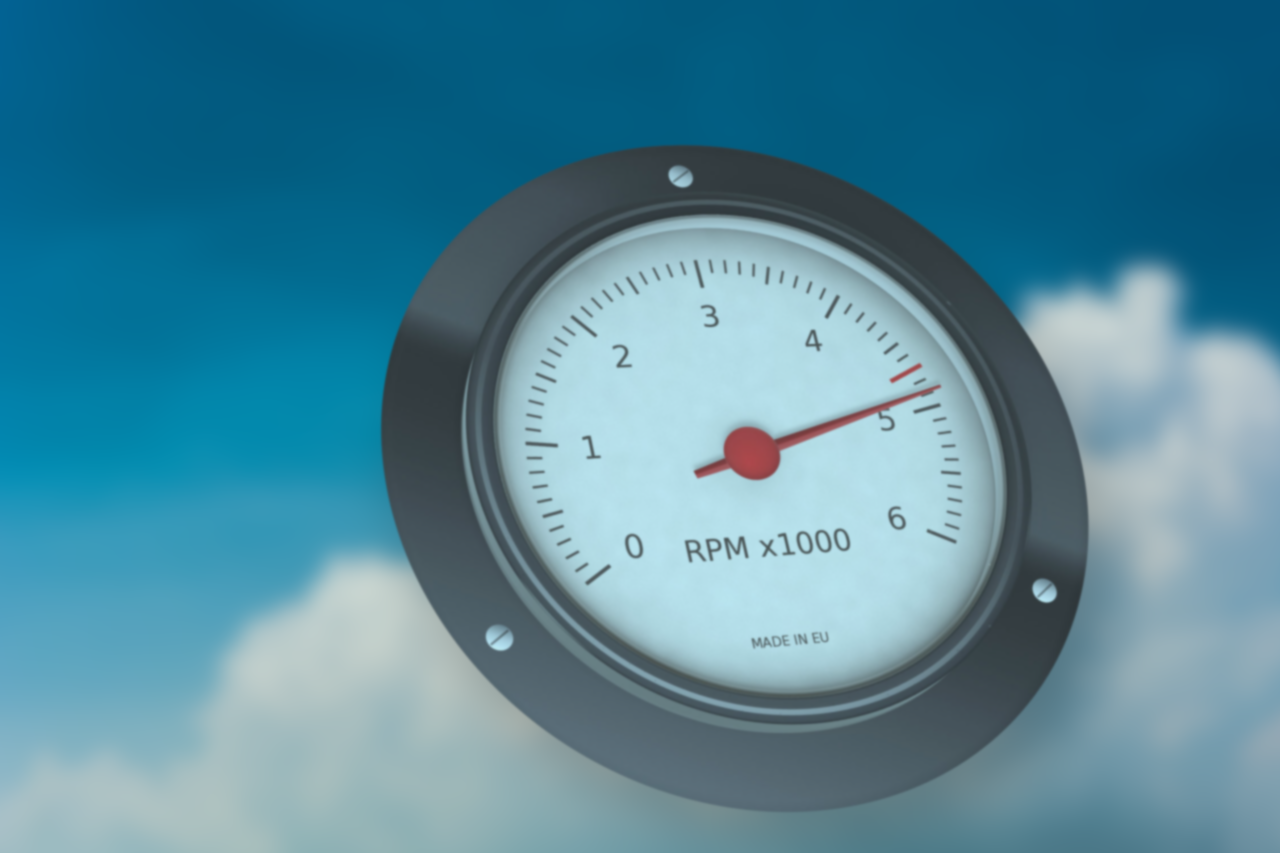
4900 rpm
